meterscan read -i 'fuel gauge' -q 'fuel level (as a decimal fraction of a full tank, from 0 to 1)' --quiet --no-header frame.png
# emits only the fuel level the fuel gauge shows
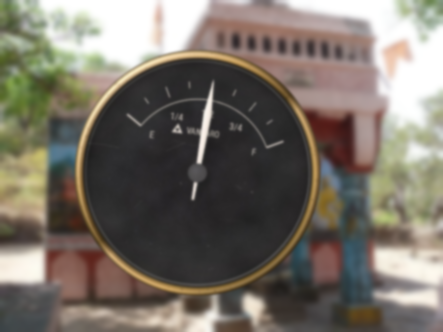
0.5
